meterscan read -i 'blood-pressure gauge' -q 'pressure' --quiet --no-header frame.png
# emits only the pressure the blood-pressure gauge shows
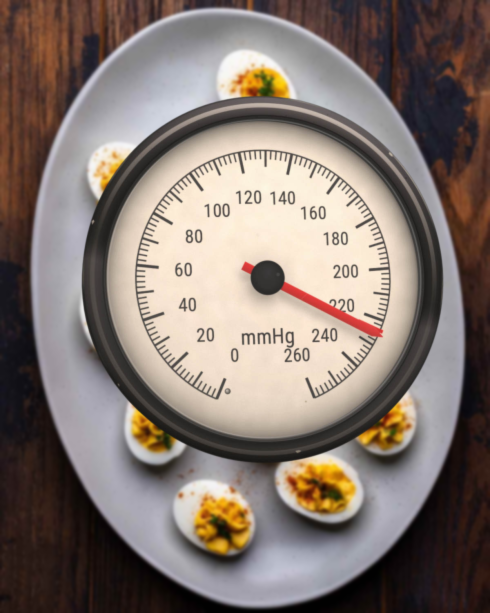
226 mmHg
